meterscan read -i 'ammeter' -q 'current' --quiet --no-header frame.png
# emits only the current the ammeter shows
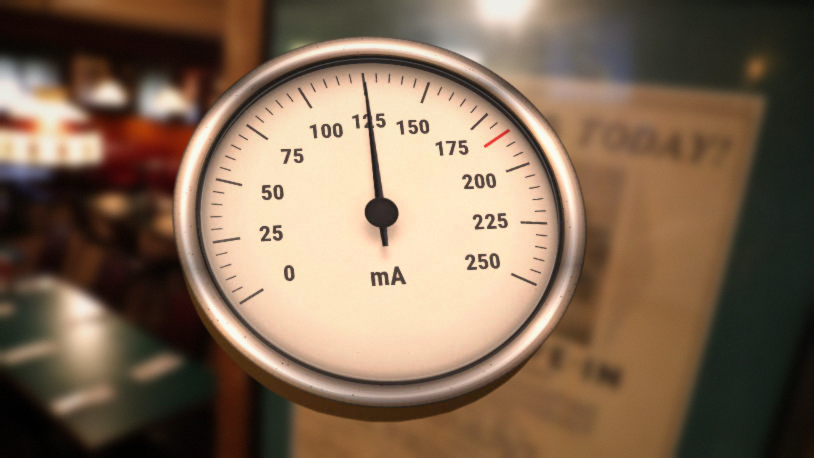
125 mA
